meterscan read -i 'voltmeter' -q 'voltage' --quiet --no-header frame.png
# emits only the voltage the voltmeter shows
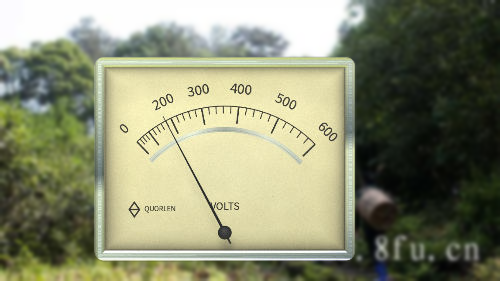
180 V
